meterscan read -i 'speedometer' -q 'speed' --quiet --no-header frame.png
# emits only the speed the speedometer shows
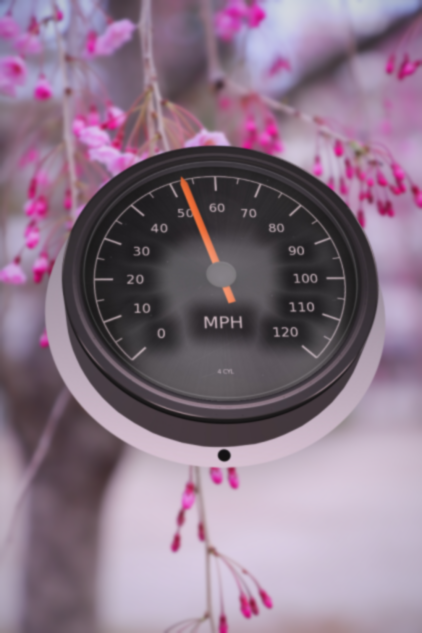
52.5 mph
